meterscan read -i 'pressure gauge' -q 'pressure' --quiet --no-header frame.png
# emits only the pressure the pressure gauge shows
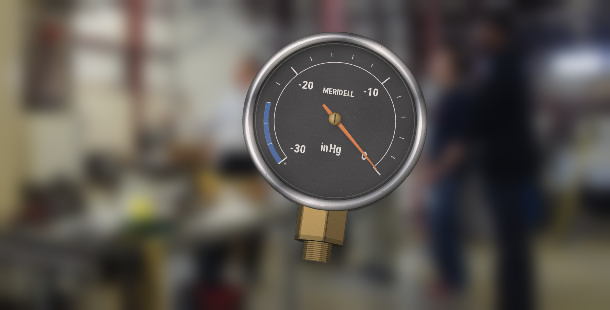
0 inHg
